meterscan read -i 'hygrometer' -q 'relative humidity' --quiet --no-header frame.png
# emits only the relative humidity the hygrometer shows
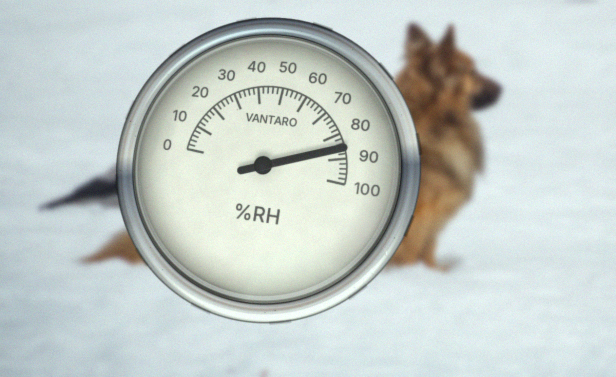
86 %
